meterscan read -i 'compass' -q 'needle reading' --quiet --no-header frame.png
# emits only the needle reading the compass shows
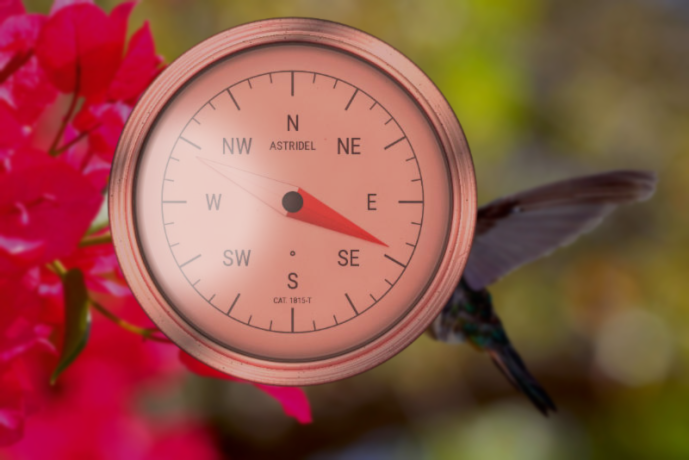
115 °
